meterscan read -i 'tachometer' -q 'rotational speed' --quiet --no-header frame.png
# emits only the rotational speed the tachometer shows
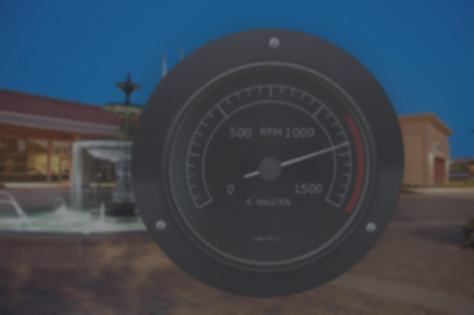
1200 rpm
